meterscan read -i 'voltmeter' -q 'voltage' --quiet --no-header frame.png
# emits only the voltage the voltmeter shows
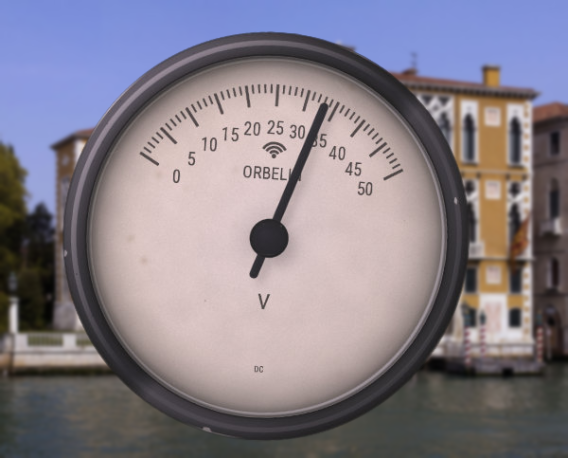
33 V
